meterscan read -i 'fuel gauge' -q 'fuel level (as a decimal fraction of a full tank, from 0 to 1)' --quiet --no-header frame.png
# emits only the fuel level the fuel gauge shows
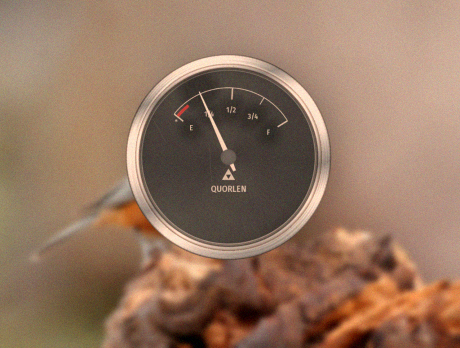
0.25
